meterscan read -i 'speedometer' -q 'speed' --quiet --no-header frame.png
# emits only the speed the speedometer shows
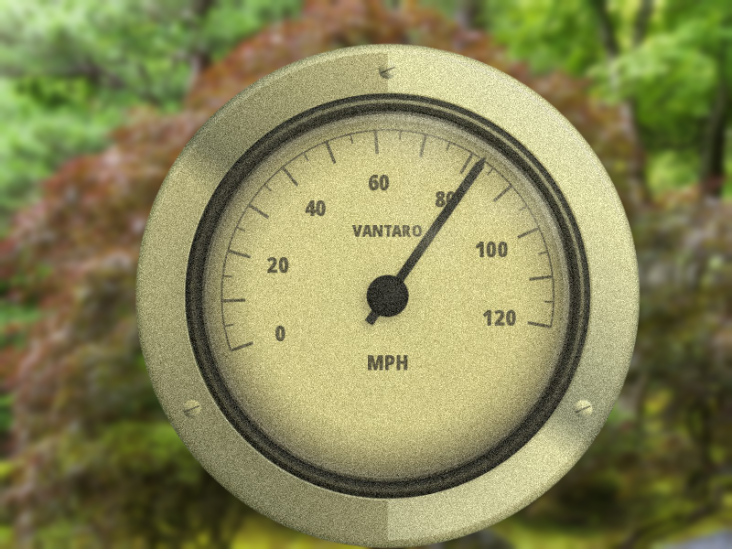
82.5 mph
